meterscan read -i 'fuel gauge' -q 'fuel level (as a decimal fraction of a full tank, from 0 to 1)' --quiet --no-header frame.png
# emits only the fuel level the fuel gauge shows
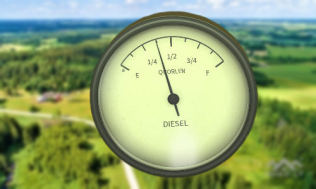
0.375
